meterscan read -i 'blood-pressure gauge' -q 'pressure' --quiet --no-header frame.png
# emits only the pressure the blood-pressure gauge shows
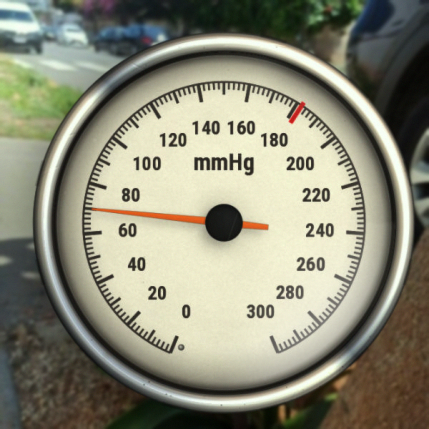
70 mmHg
